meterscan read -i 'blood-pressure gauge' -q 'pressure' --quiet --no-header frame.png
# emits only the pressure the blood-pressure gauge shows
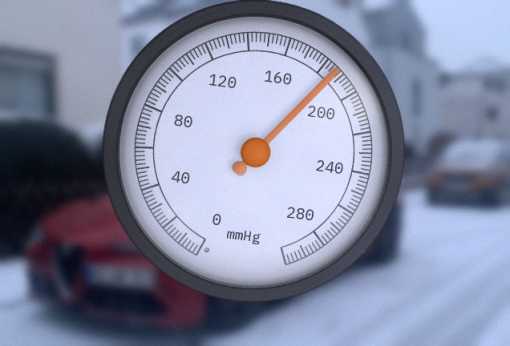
186 mmHg
